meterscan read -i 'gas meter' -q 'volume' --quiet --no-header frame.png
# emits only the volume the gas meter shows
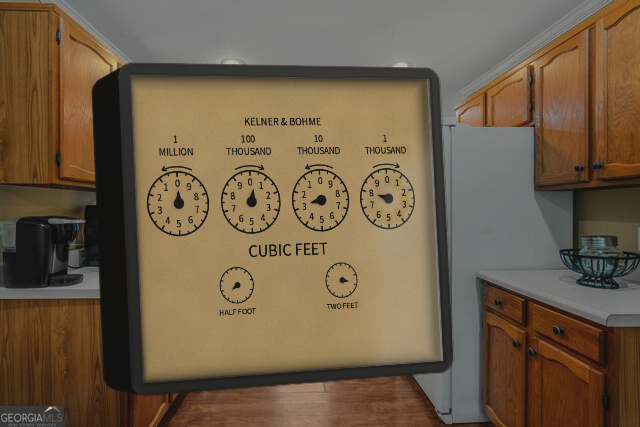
2800 ft³
